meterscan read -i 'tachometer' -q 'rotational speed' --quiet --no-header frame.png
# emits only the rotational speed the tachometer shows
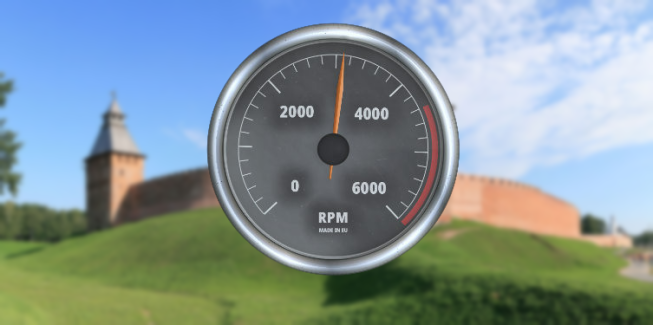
3100 rpm
